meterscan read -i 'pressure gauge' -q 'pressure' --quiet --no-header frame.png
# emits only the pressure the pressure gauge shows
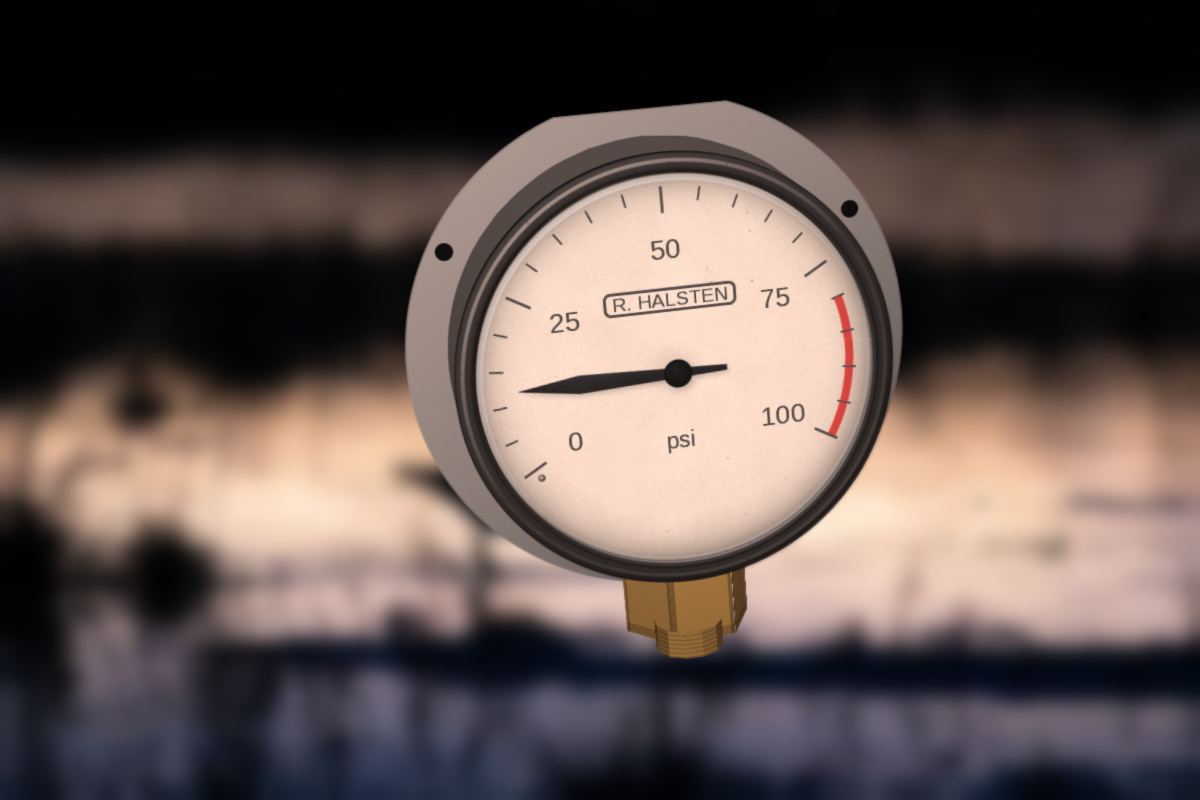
12.5 psi
